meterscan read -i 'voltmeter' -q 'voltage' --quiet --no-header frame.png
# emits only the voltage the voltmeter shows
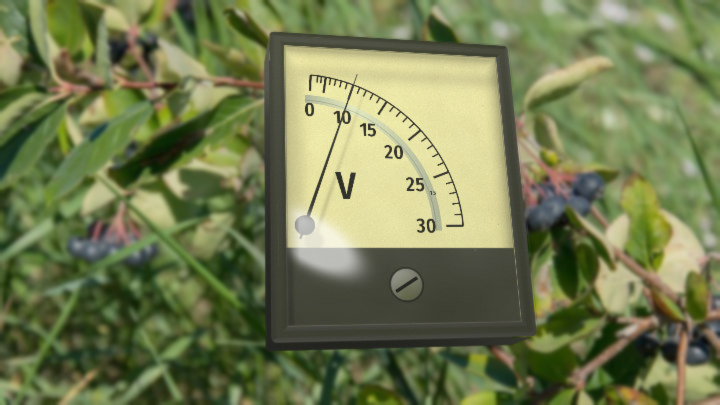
10 V
